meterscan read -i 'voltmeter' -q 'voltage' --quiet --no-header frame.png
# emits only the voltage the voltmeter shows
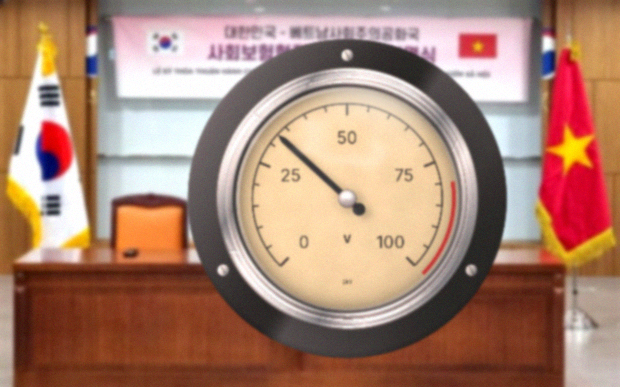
32.5 V
